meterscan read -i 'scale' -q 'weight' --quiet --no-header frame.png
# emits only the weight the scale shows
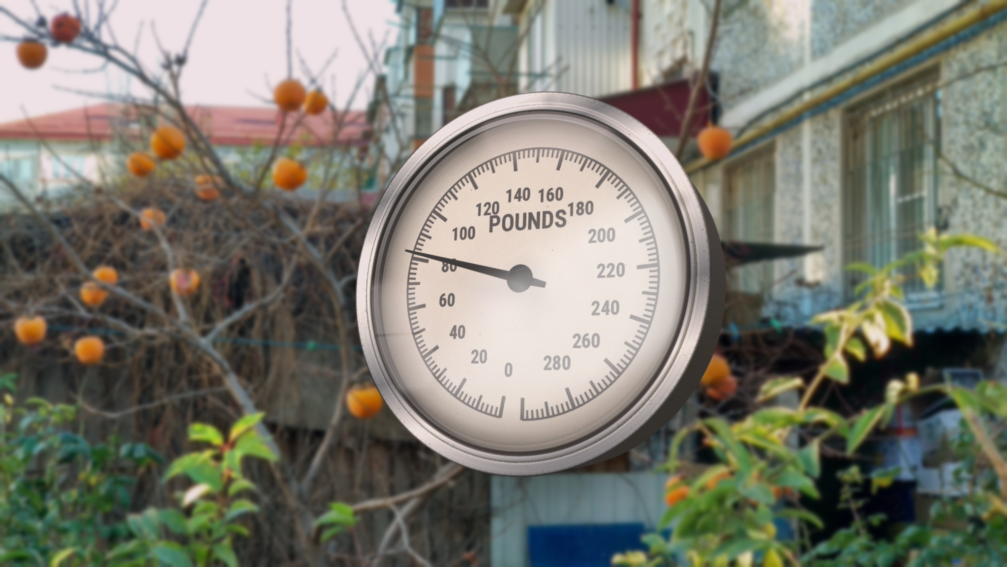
82 lb
